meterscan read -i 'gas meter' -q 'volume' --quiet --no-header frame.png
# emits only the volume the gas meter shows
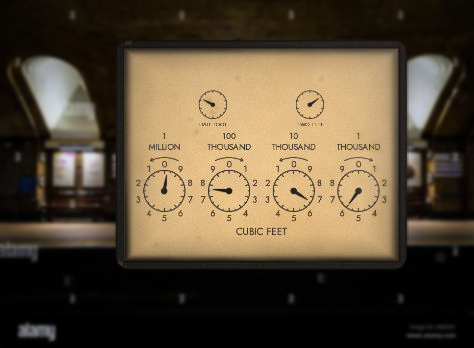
976600 ft³
